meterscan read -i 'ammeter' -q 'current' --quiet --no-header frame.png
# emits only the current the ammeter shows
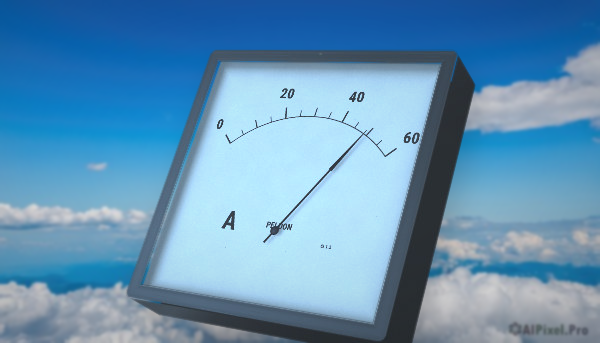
50 A
